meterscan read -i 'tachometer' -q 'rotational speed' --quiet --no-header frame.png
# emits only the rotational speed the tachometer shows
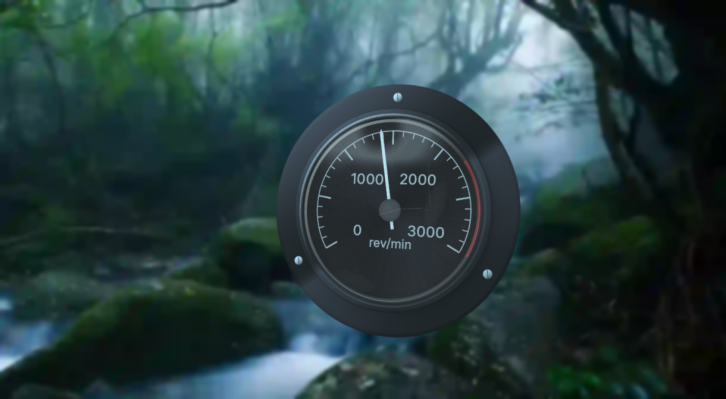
1400 rpm
